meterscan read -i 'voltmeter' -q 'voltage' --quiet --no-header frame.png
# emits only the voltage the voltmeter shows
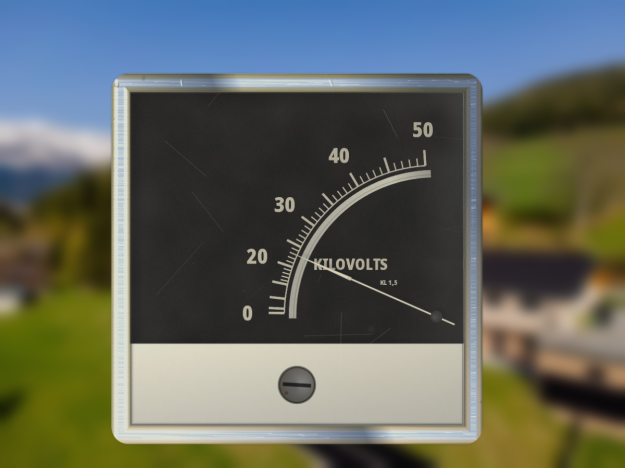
23 kV
